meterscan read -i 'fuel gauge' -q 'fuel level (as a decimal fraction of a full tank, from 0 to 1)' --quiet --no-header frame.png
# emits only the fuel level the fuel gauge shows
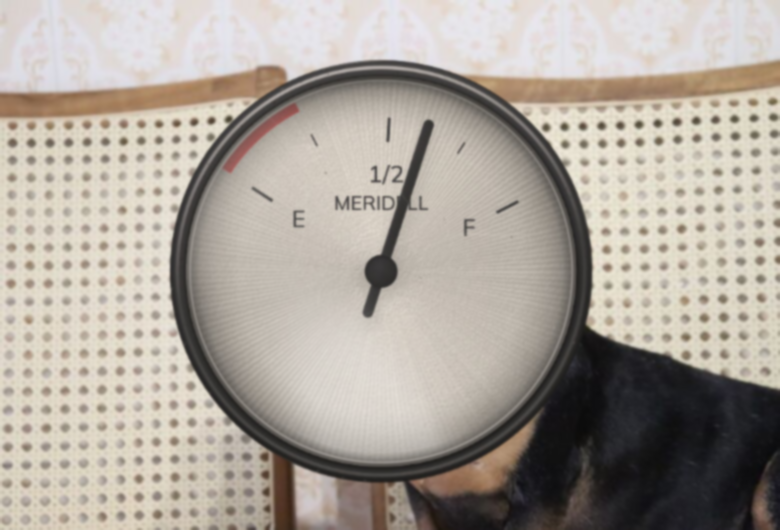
0.625
